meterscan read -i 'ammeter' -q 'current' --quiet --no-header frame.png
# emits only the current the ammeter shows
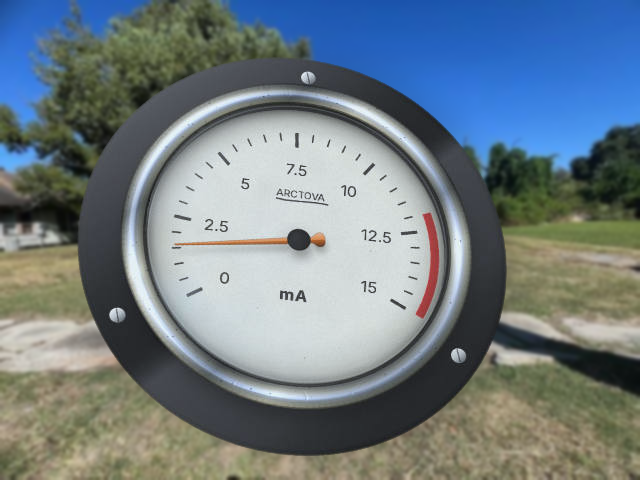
1.5 mA
